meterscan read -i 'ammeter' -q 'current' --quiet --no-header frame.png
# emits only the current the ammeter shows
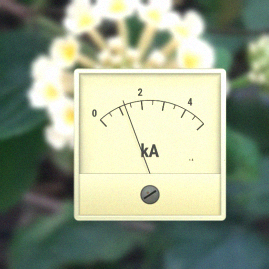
1.25 kA
